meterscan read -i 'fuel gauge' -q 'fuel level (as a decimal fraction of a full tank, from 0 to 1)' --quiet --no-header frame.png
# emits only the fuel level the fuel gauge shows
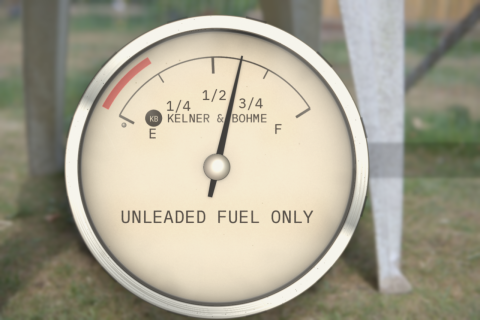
0.625
